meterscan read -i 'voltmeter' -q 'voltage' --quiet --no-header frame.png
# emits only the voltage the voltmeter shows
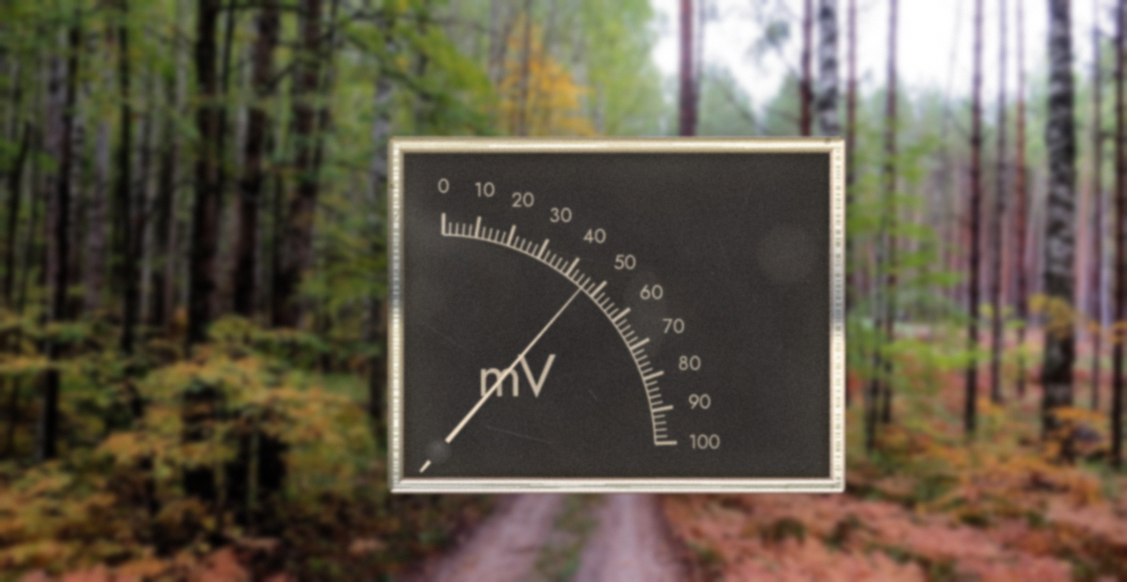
46 mV
